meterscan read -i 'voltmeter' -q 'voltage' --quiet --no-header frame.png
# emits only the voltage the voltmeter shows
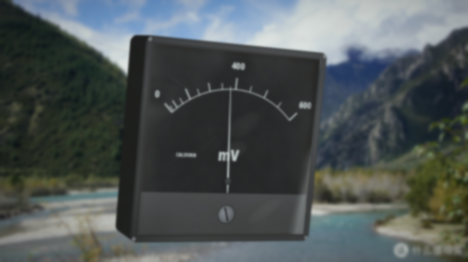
375 mV
